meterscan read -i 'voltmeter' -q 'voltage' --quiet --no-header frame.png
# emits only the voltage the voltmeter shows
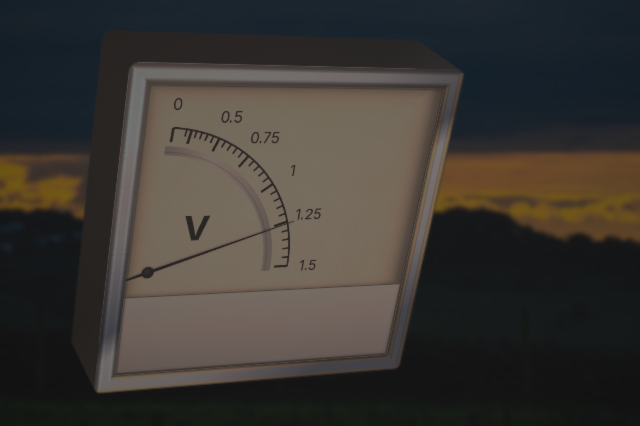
1.25 V
